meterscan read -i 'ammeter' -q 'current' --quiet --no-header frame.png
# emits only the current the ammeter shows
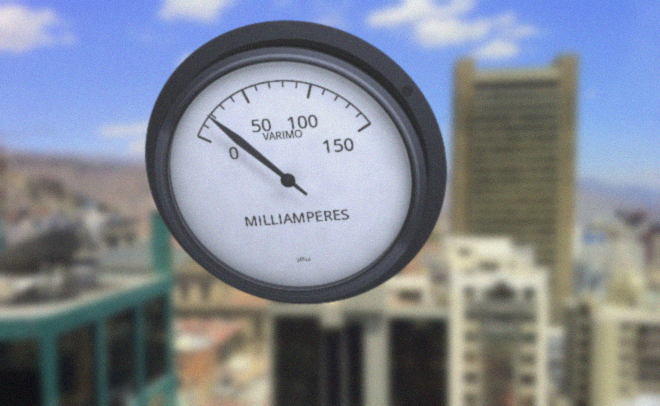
20 mA
